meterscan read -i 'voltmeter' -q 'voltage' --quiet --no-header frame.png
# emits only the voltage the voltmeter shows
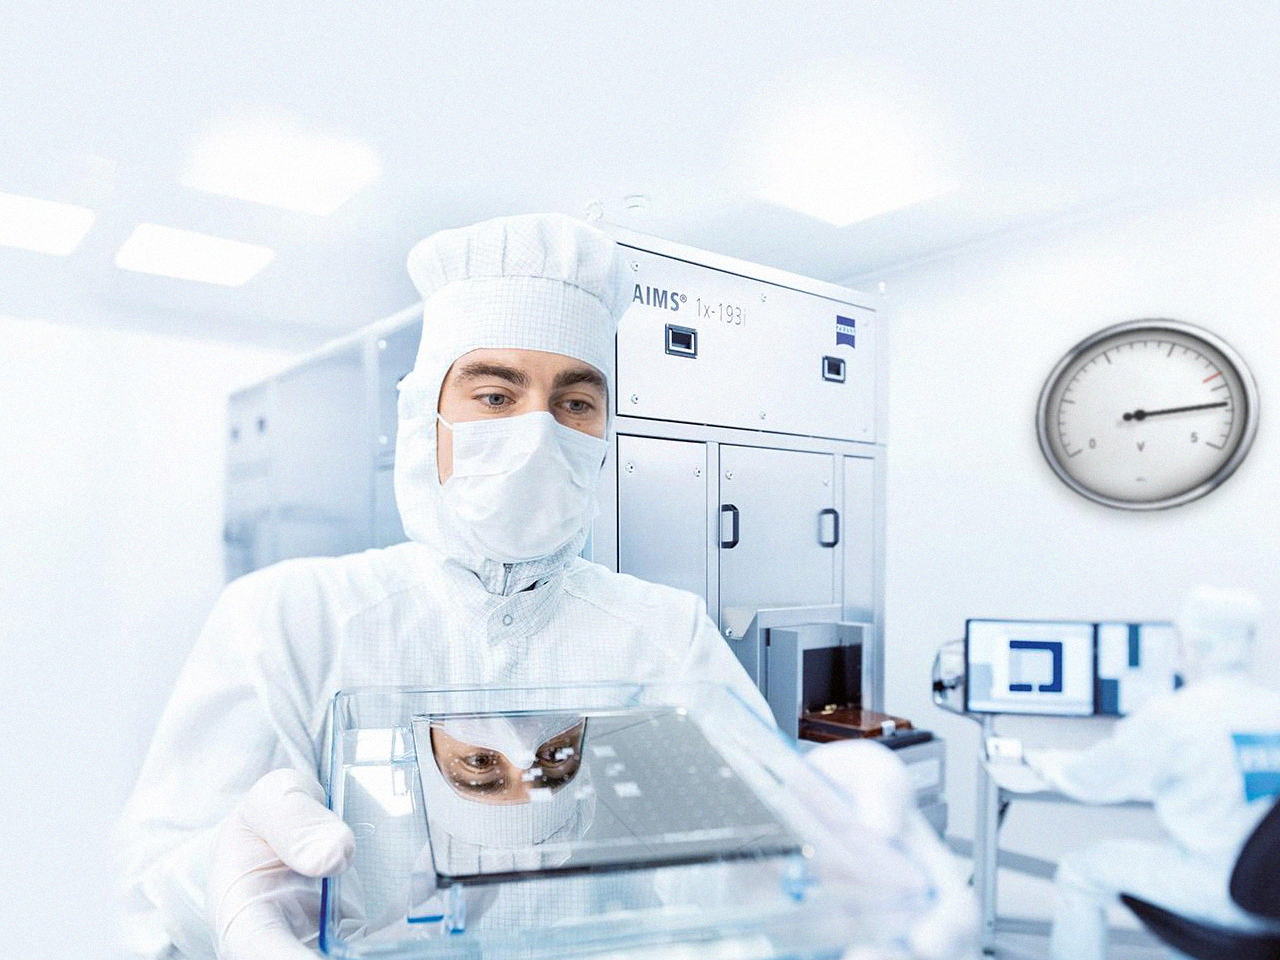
4.3 V
